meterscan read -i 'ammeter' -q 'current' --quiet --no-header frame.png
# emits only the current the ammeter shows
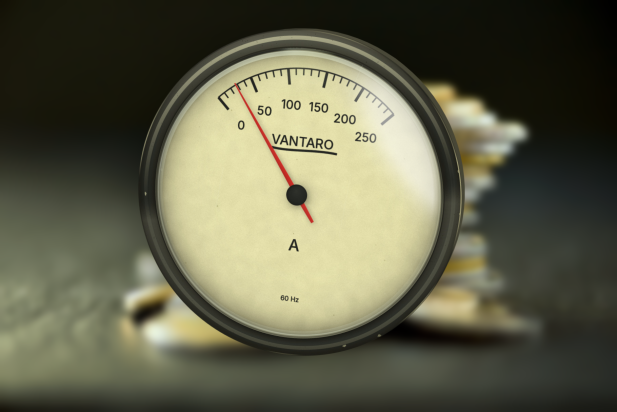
30 A
